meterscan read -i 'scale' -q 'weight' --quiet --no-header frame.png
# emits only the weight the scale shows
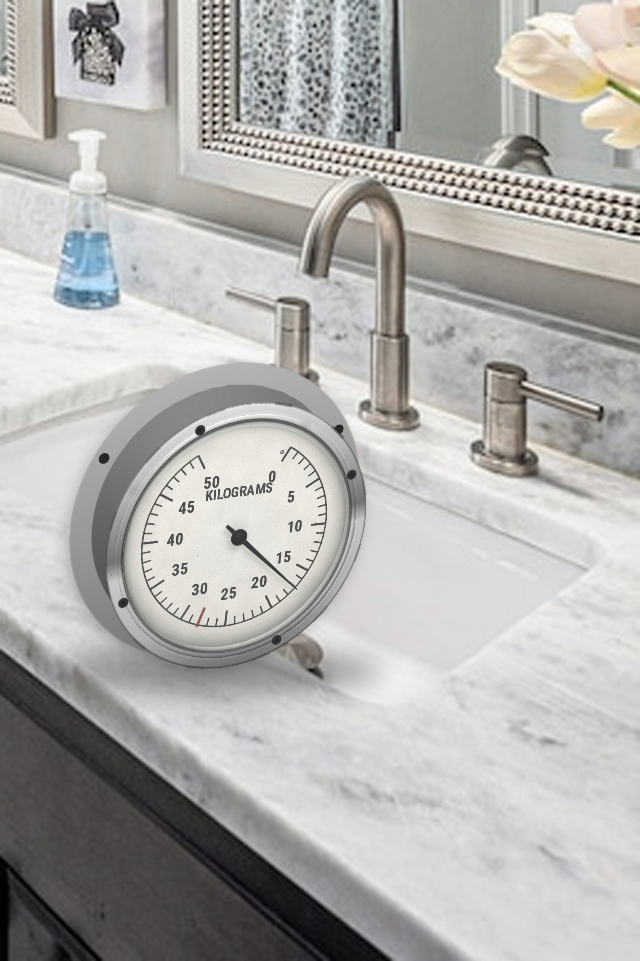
17 kg
